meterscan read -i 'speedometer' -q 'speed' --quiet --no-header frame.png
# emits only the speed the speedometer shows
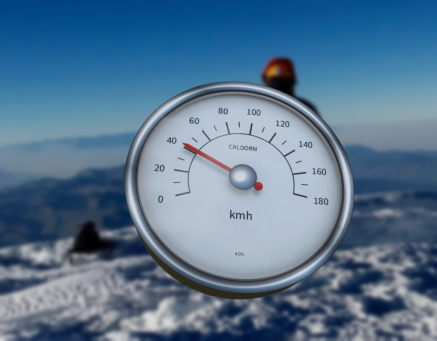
40 km/h
